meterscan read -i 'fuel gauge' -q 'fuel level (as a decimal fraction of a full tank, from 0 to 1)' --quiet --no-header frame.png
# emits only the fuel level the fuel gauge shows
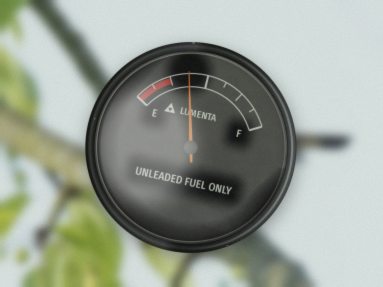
0.375
